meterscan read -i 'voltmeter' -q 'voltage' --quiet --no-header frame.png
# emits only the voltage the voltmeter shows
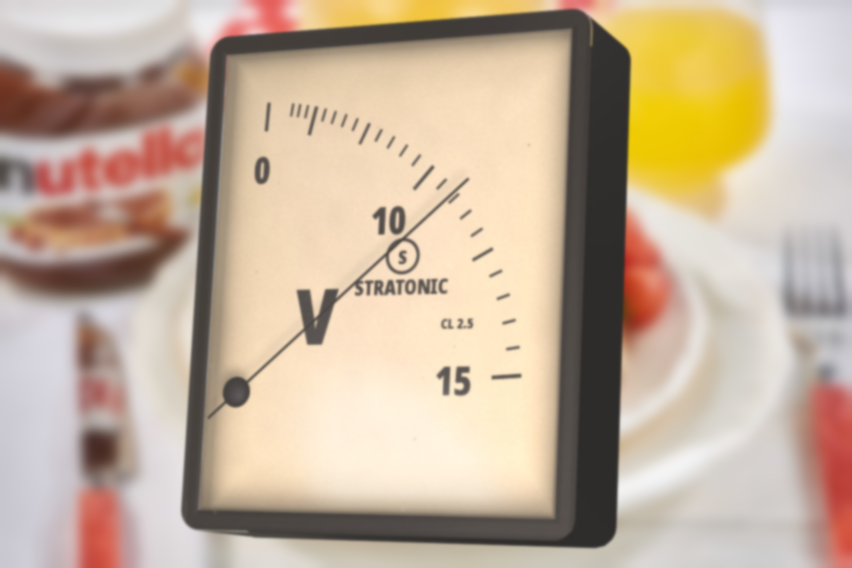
11 V
